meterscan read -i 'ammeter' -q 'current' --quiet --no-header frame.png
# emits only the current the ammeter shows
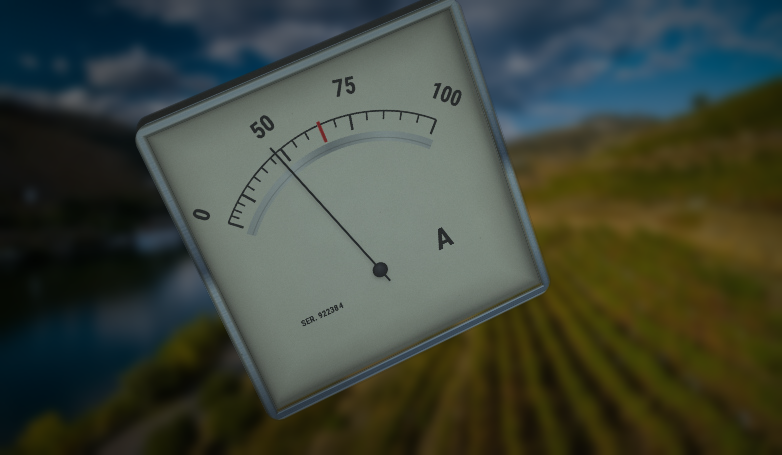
47.5 A
